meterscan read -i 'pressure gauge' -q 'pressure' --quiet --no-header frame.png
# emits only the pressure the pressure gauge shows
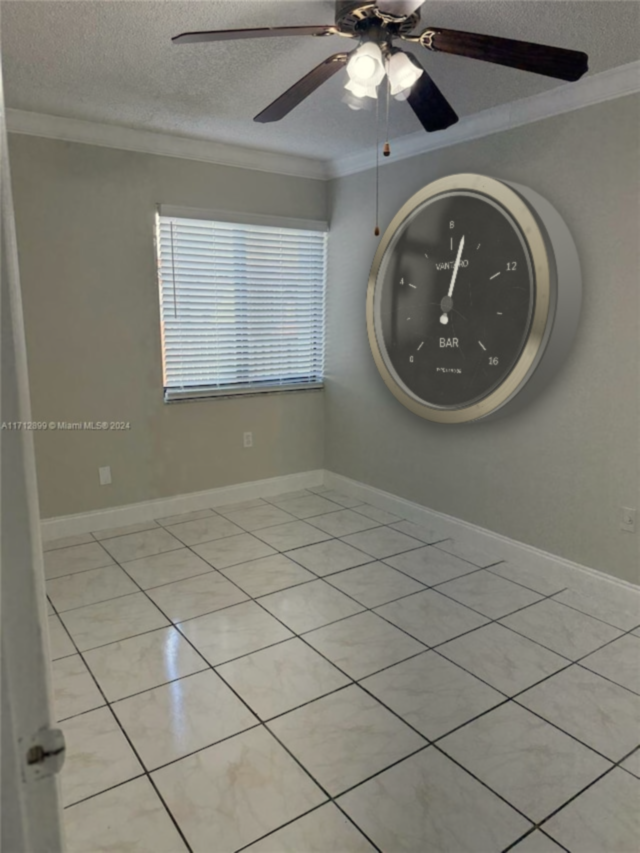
9 bar
